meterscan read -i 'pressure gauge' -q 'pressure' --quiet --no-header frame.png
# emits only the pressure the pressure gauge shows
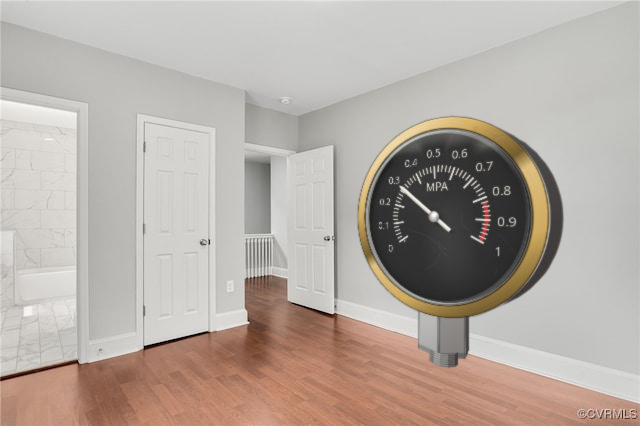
0.3 MPa
